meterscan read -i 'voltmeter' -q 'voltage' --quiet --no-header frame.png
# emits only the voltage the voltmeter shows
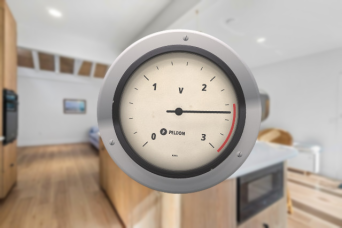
2.5 V
